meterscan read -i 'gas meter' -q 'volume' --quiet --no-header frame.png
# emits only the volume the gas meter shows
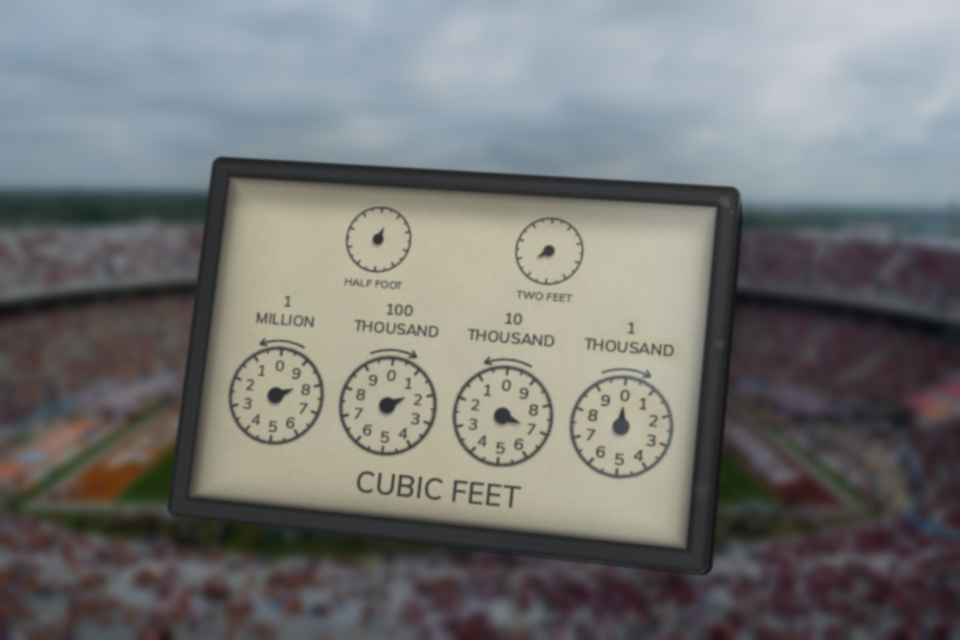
817000 ft³
